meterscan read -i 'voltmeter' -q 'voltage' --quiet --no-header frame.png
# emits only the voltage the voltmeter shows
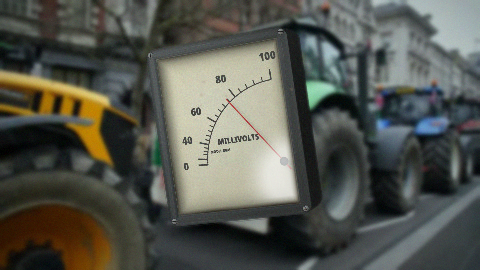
76 mV
